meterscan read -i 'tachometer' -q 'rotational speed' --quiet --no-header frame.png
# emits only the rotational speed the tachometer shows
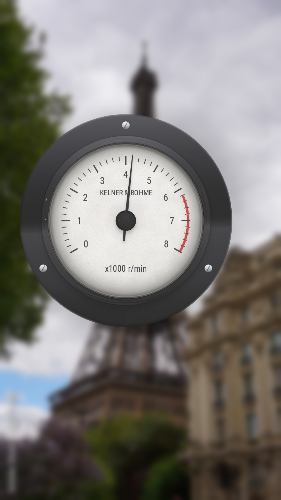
4200 rpm
